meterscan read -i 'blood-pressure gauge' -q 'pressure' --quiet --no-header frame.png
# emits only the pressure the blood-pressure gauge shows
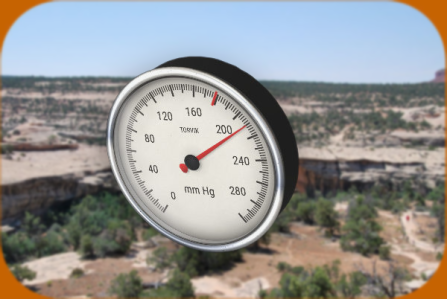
210 mmHg
